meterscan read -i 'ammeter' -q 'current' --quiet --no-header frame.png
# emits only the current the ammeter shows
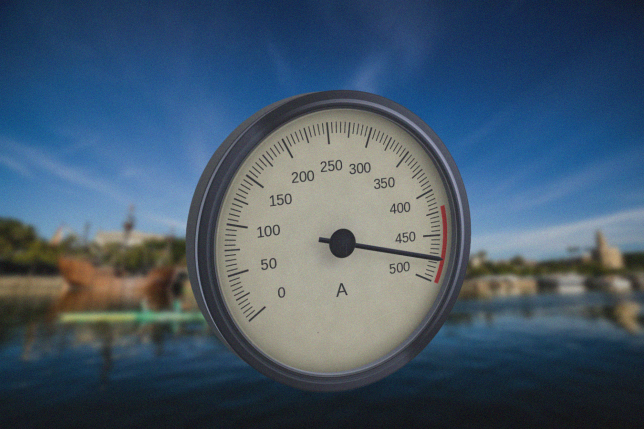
475 A
